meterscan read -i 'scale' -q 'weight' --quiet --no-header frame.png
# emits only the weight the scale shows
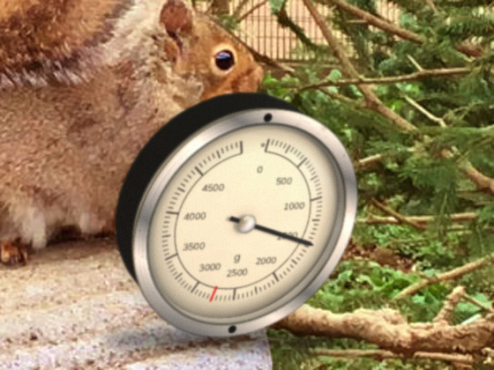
1500 g
